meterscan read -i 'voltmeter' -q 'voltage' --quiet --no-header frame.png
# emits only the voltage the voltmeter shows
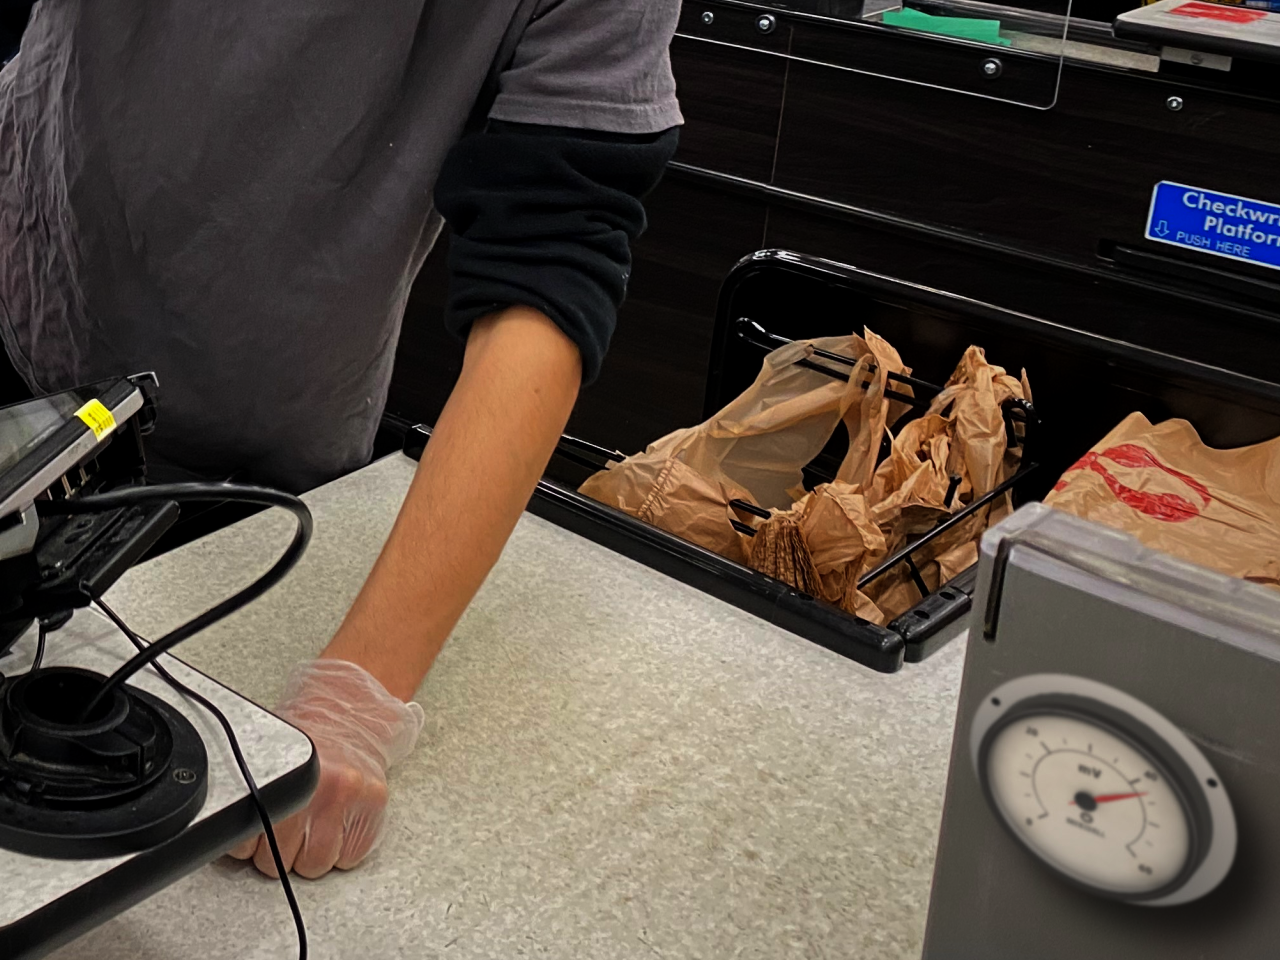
42.5 mV
